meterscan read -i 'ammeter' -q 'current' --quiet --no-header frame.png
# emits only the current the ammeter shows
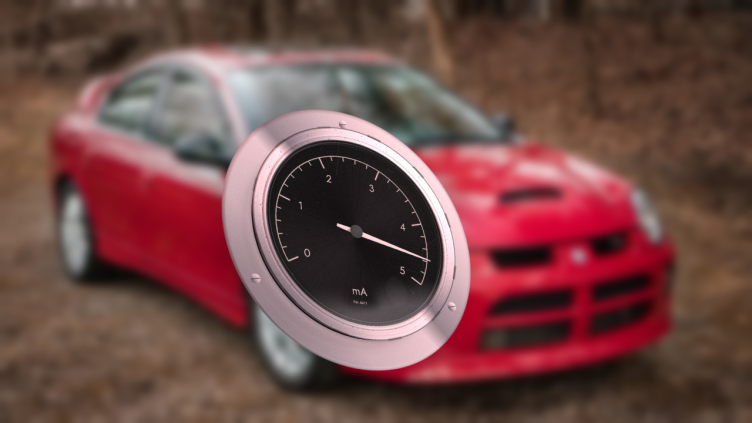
4.6 mA
